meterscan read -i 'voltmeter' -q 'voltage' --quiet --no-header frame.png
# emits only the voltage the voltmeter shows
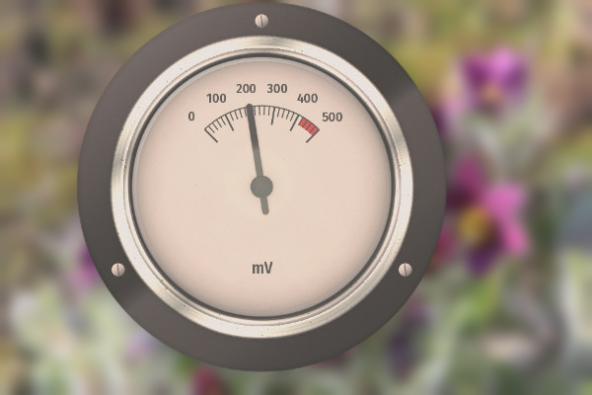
200 mV
